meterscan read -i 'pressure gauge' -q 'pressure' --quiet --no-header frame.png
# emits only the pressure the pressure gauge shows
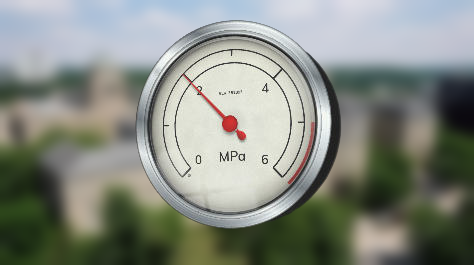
2 MPa
